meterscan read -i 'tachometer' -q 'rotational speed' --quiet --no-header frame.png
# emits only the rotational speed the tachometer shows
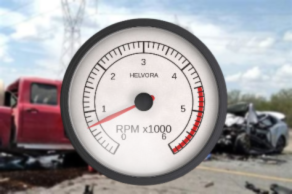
700 rpm
